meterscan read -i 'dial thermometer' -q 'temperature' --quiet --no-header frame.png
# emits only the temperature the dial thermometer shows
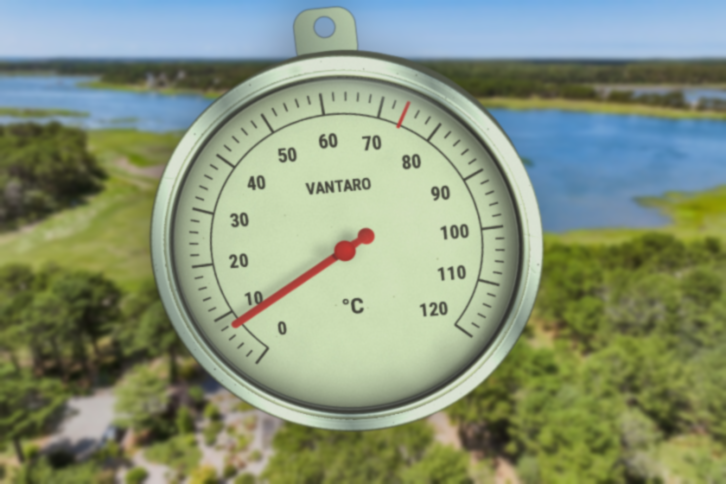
8 °C
